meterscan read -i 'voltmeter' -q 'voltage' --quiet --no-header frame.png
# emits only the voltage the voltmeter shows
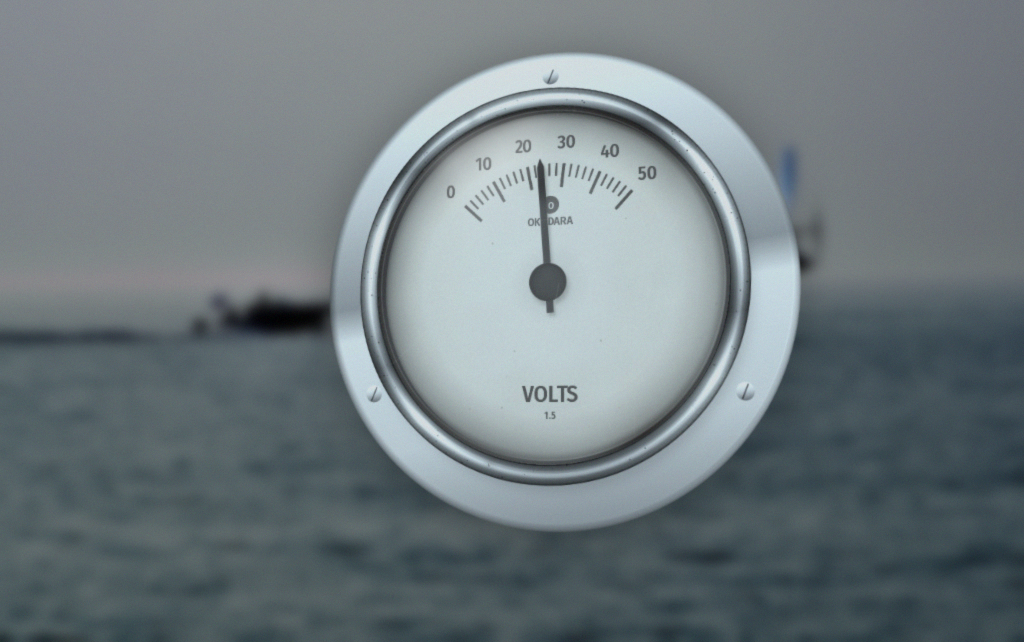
24 V
